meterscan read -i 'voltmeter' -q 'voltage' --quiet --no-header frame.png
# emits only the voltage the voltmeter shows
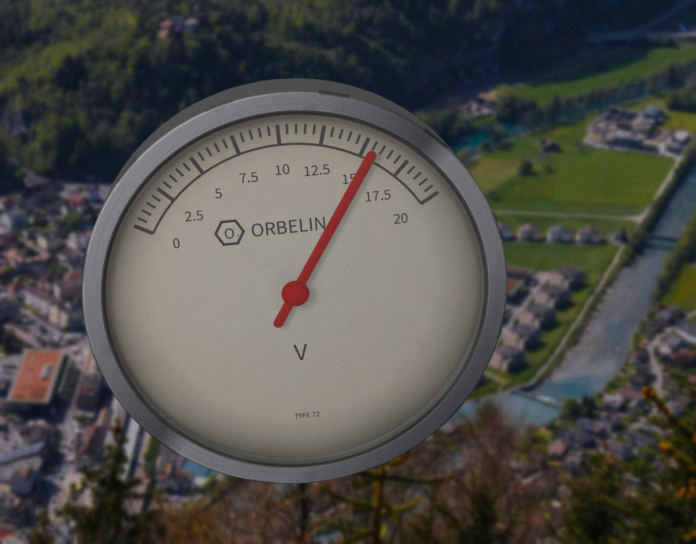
15.5 V
